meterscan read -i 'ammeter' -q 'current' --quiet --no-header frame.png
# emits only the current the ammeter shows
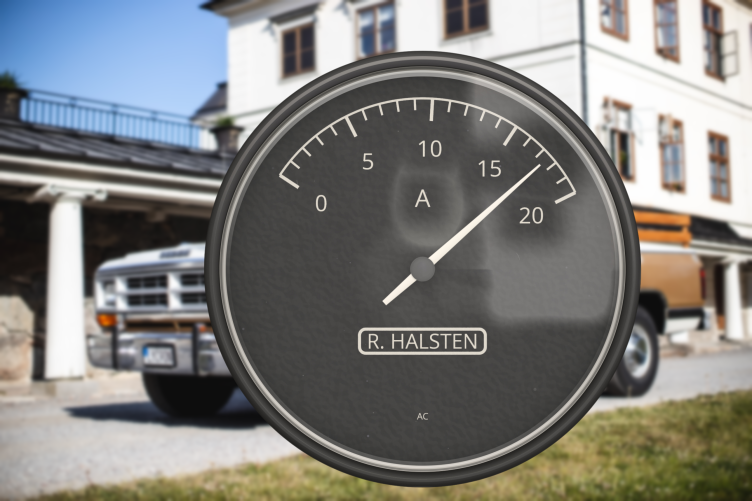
17.5 A
